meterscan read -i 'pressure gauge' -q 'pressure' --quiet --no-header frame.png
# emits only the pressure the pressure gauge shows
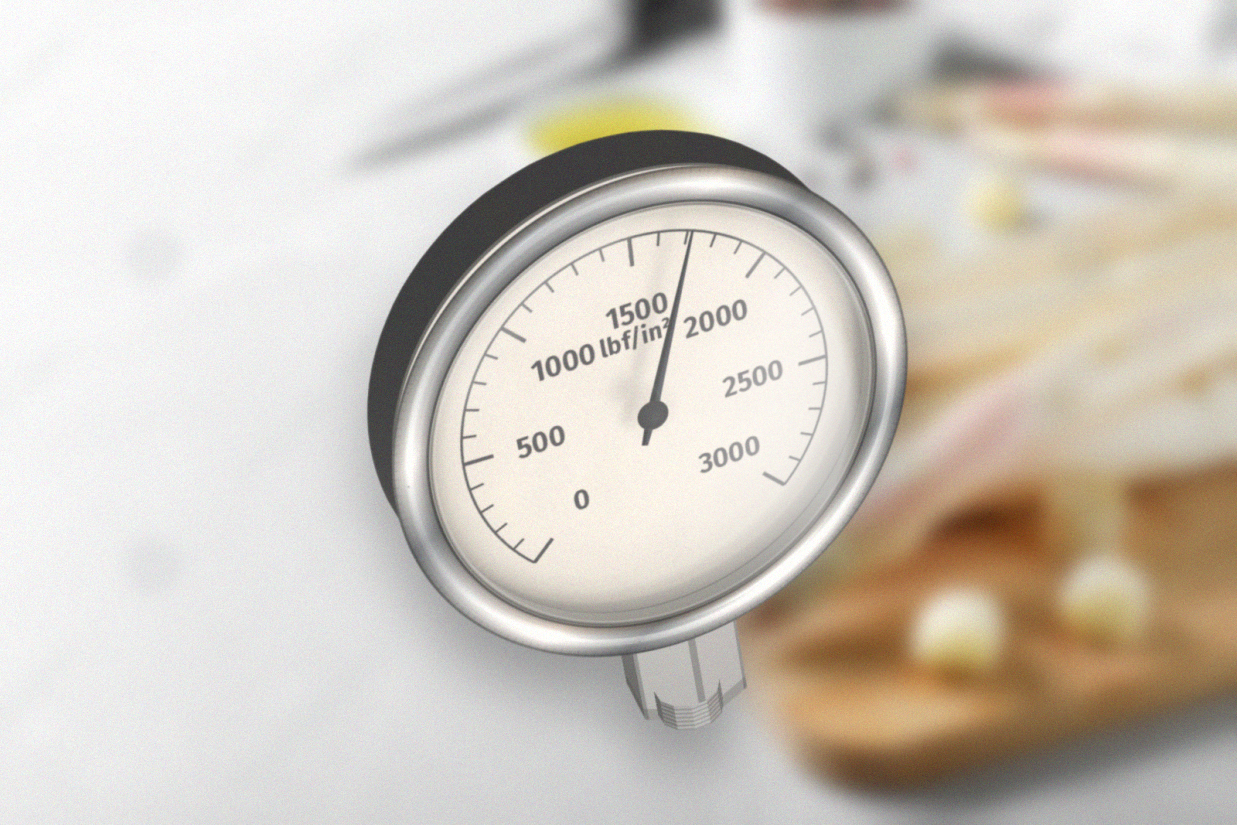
1700 psi
